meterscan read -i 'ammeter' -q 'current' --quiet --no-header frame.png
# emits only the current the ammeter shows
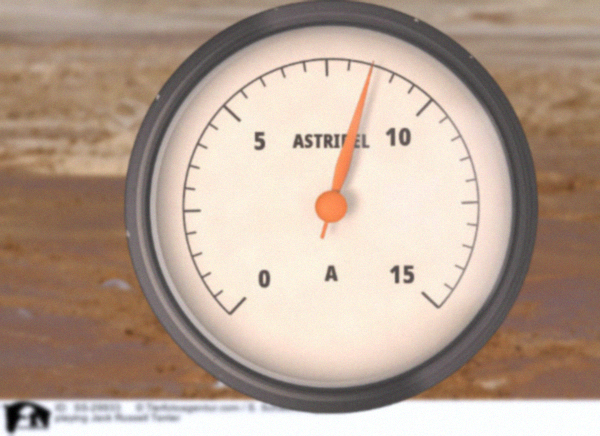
8.5 A
